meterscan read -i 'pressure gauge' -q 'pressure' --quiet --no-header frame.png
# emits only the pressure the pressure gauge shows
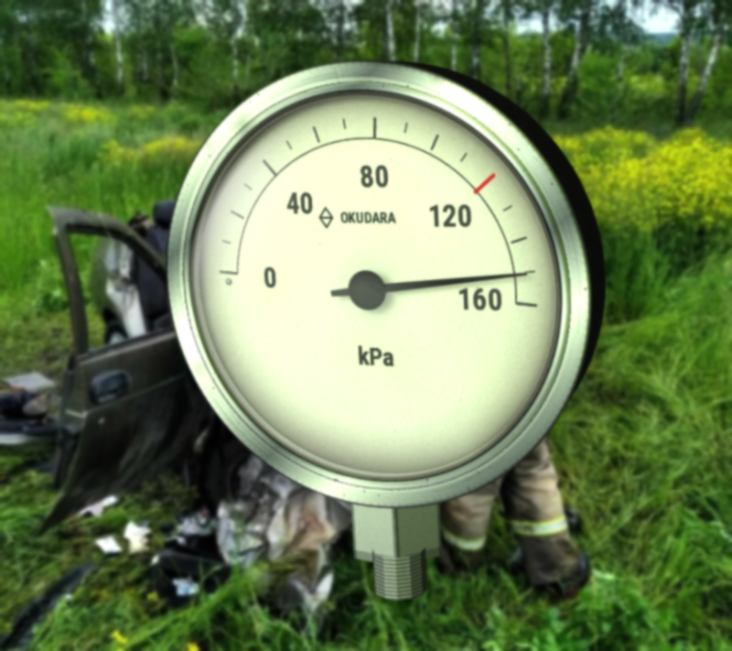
150 kPa
